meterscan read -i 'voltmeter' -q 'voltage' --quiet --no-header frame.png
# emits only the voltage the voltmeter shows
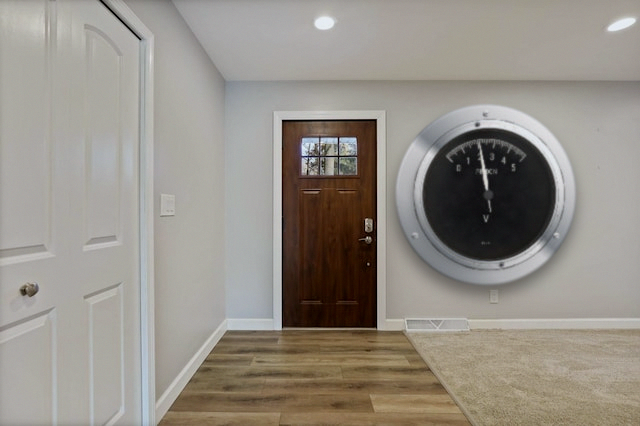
2 V
